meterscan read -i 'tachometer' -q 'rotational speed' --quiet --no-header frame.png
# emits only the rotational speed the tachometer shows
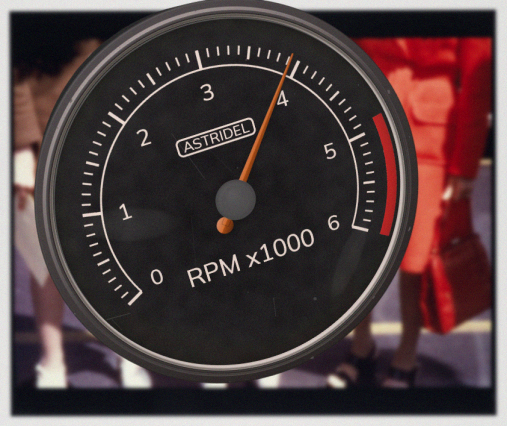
3900 rpm
